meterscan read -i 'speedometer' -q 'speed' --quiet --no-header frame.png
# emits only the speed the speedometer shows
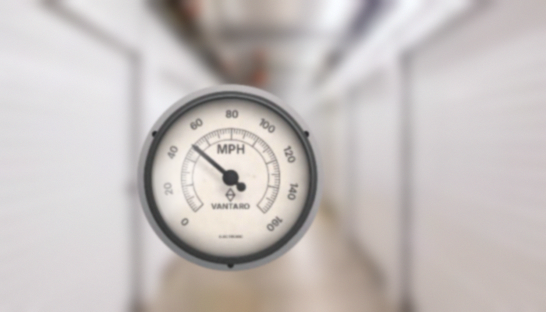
50 mph
